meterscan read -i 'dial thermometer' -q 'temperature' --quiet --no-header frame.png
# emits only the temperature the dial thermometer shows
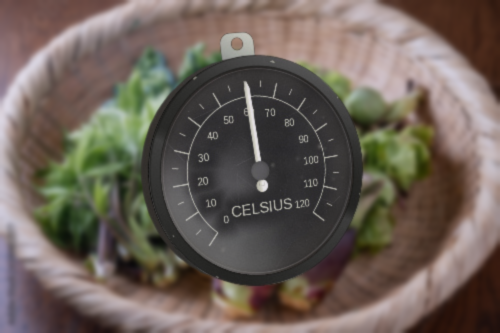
60 °C
